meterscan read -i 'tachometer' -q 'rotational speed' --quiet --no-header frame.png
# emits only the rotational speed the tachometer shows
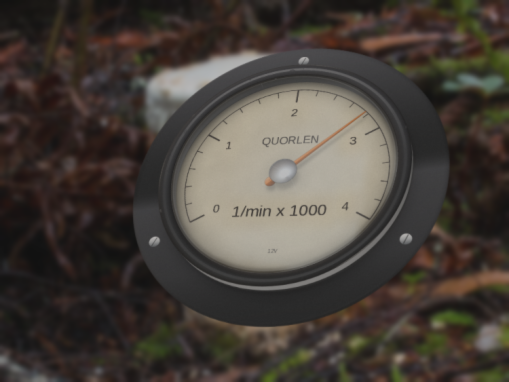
2800 rpm
